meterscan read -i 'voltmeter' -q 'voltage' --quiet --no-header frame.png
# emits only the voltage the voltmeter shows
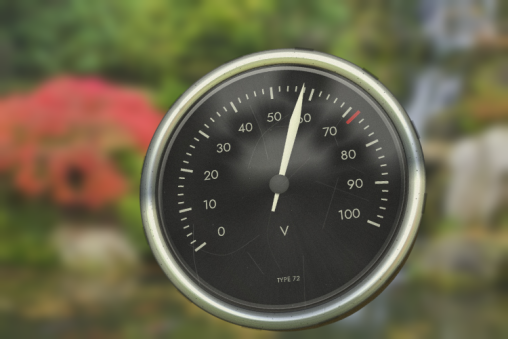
58 V
